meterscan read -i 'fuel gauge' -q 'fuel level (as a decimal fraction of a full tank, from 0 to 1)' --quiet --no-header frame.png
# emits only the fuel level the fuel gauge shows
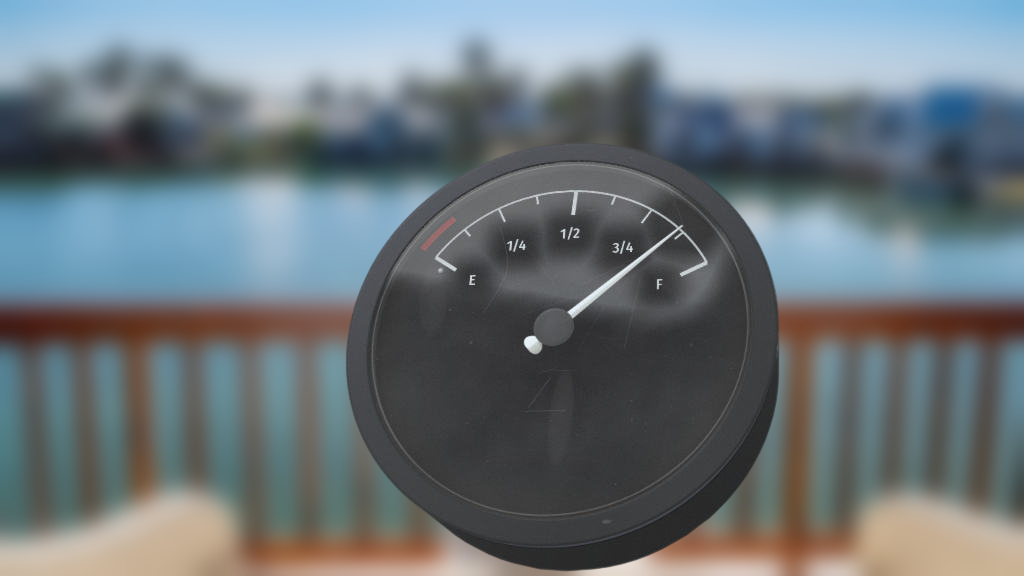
0.875
